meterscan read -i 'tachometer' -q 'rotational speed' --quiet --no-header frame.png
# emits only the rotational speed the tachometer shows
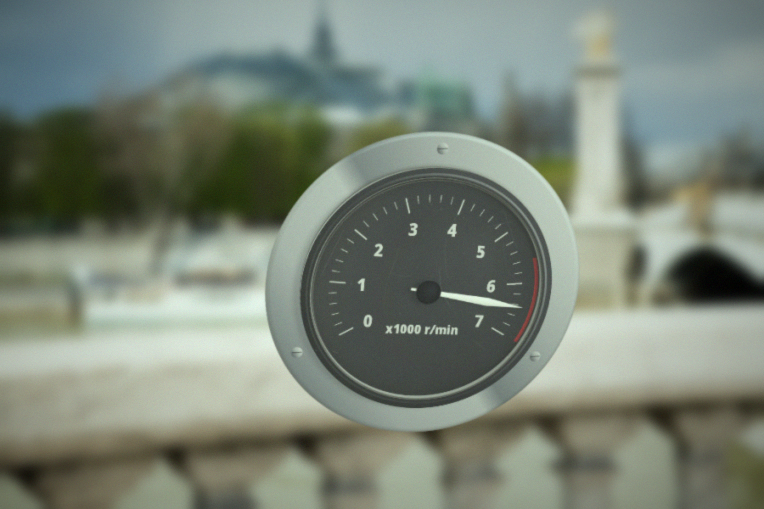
6400 rpm
